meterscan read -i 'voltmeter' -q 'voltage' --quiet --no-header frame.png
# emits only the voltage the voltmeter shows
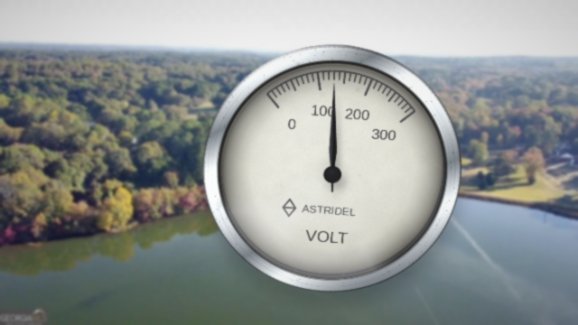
130 V
